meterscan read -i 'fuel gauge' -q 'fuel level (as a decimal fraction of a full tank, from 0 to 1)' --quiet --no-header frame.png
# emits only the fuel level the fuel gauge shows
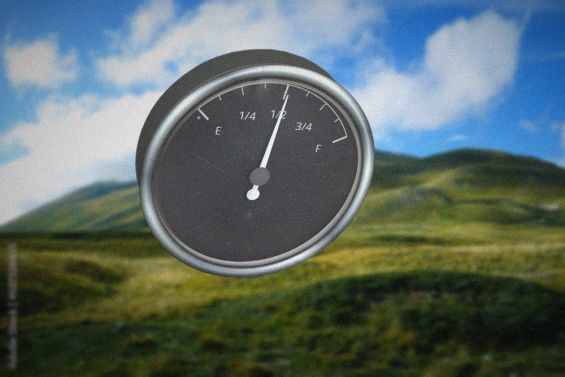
0.5
